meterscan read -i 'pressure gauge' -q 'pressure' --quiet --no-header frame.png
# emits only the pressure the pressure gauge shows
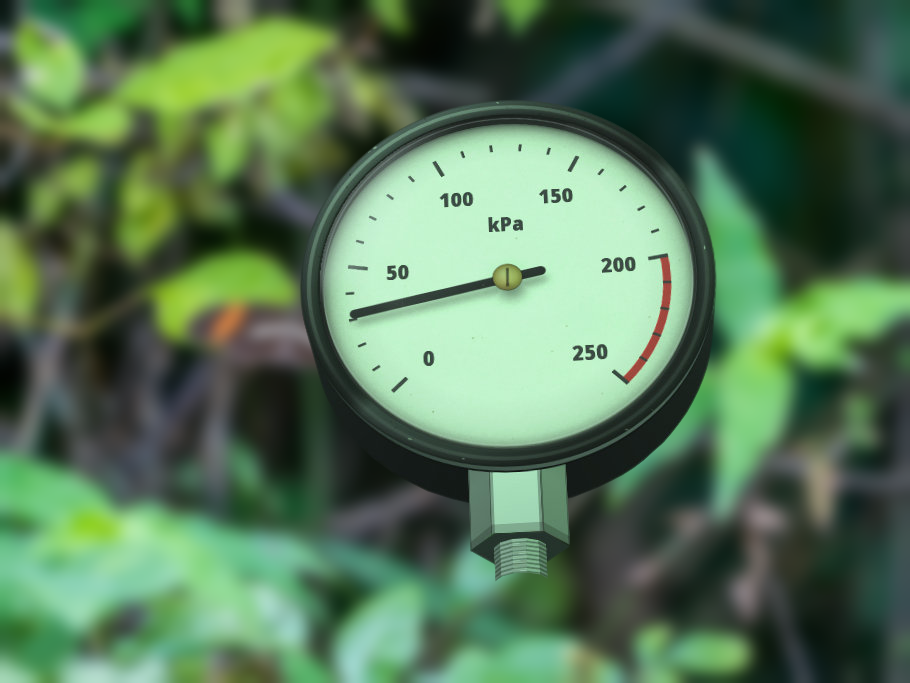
30 kPa
